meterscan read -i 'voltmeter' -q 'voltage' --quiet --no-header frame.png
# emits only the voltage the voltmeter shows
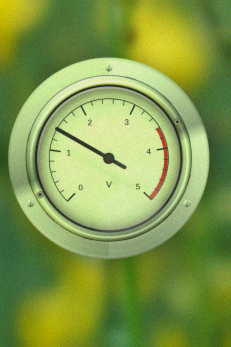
1.4 V
